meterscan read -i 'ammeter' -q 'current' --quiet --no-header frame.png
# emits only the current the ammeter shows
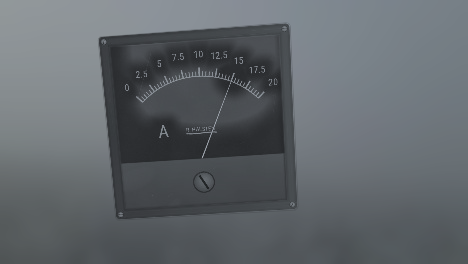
15 A
